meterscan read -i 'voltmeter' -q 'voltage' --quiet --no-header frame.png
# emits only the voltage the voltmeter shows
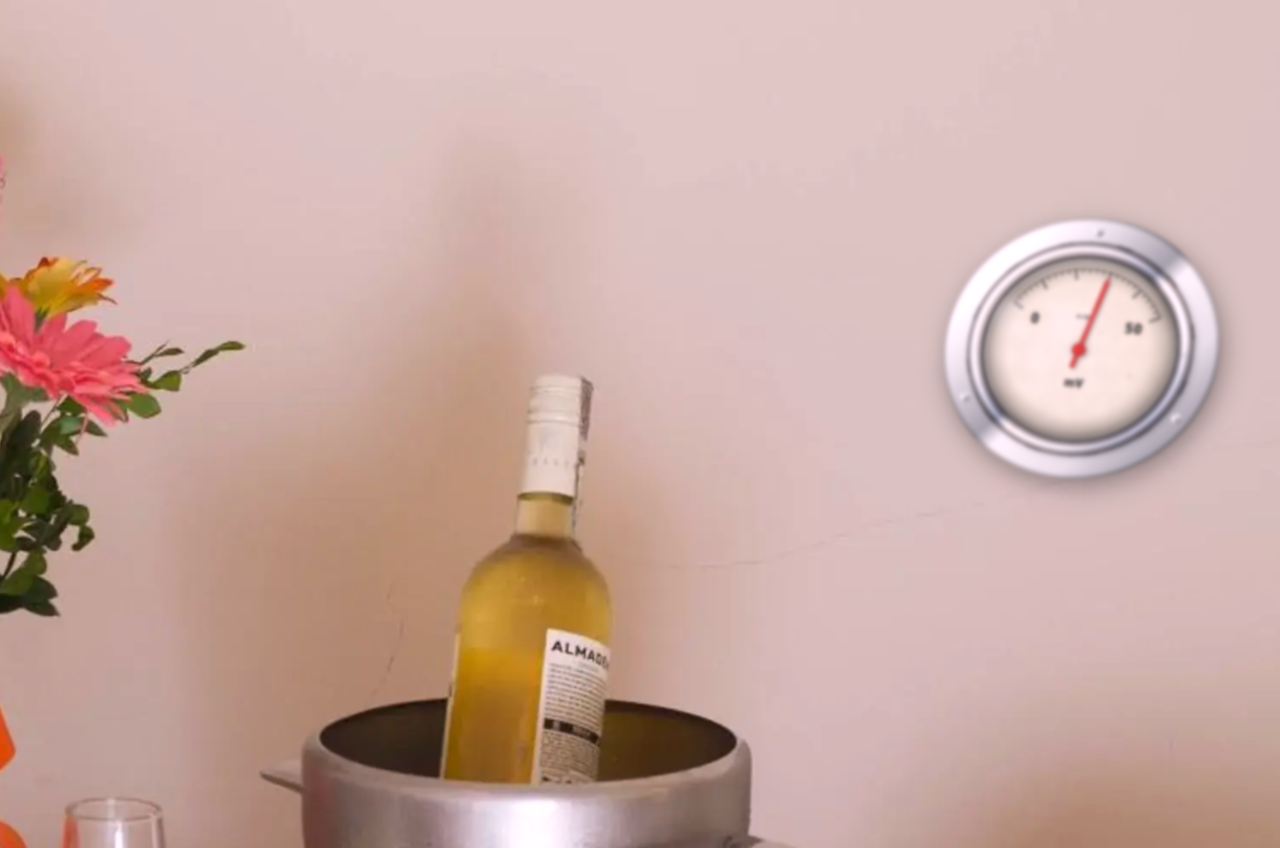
30 mV
